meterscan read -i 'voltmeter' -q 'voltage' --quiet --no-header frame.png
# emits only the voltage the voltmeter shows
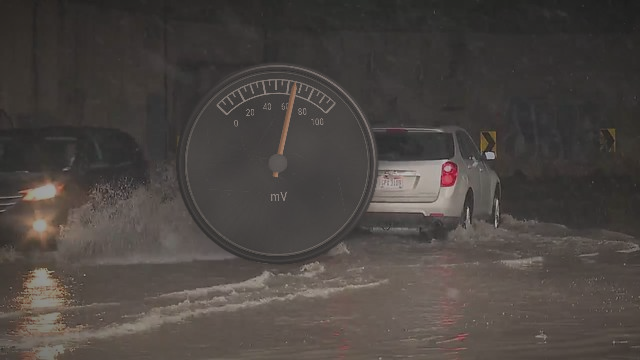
65 mV
